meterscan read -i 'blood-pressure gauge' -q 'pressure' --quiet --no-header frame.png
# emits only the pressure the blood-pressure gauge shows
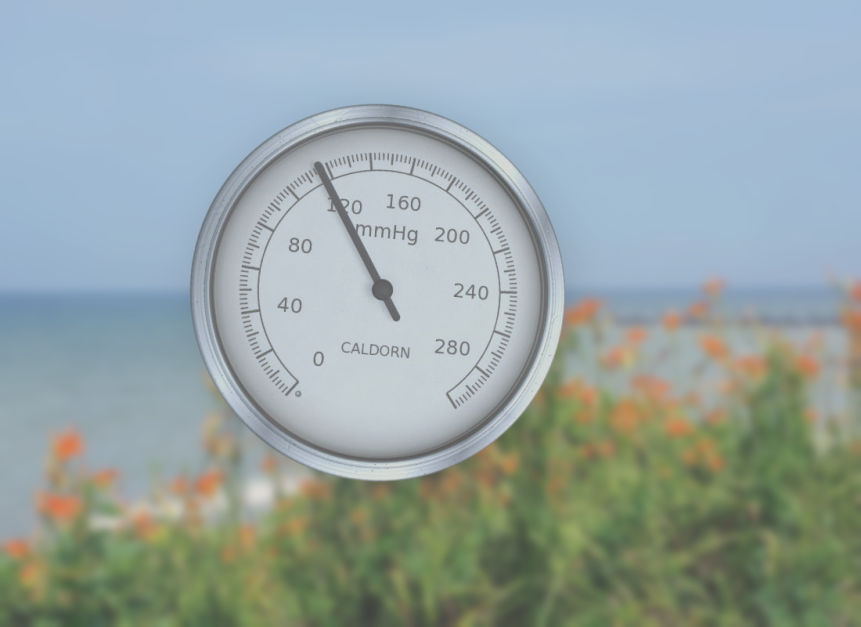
116 mmHg
